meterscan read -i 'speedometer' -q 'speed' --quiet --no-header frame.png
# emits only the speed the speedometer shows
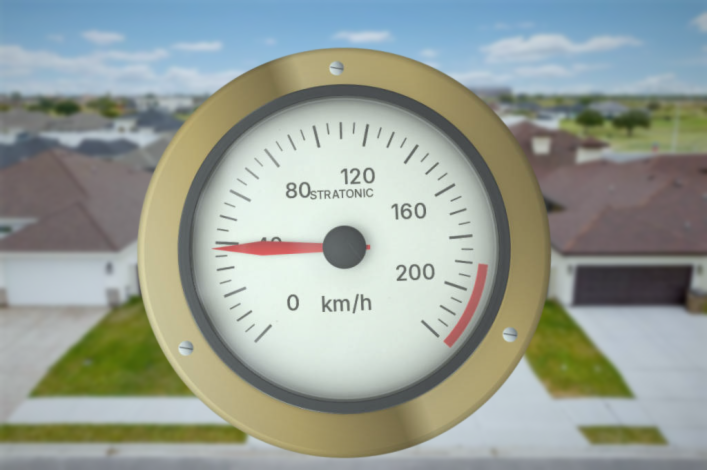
37.5 km/h
